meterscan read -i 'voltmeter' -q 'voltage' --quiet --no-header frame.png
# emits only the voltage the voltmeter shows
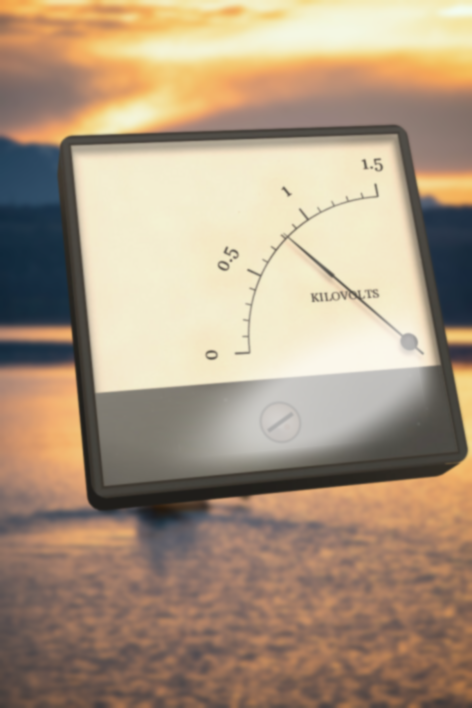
0.8 kV
